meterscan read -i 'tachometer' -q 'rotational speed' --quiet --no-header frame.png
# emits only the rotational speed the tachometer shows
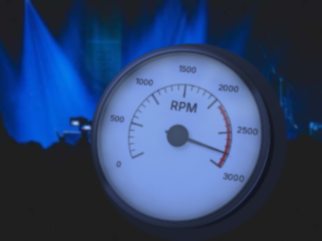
2800 rpm
